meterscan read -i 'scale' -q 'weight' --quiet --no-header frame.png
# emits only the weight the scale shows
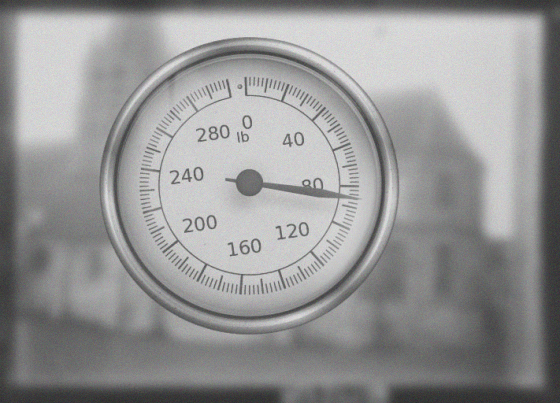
86 lb
